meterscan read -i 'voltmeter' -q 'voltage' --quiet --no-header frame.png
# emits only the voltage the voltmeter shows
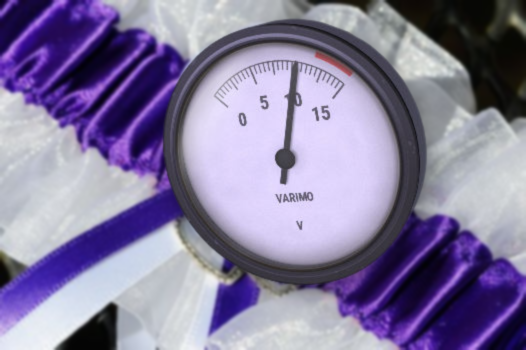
10 V
